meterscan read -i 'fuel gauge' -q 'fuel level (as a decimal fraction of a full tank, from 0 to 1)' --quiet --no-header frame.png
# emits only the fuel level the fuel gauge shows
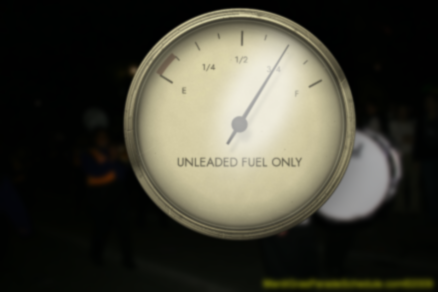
0.75
